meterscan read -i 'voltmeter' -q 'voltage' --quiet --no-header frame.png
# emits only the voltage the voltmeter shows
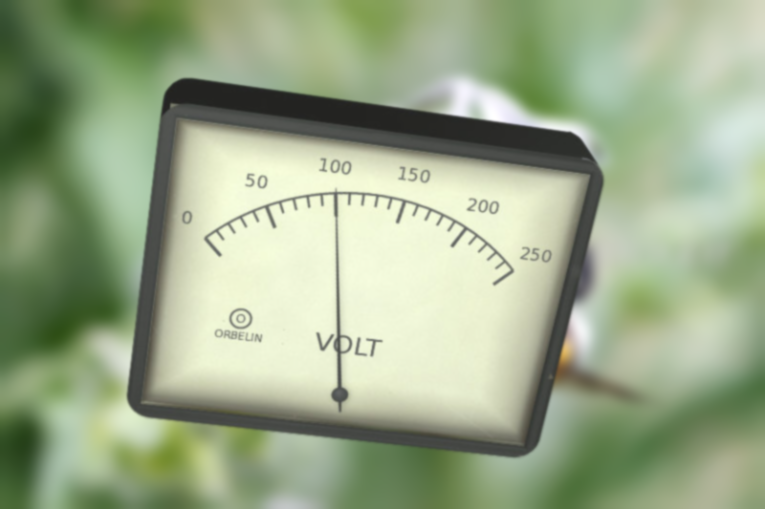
100 V
